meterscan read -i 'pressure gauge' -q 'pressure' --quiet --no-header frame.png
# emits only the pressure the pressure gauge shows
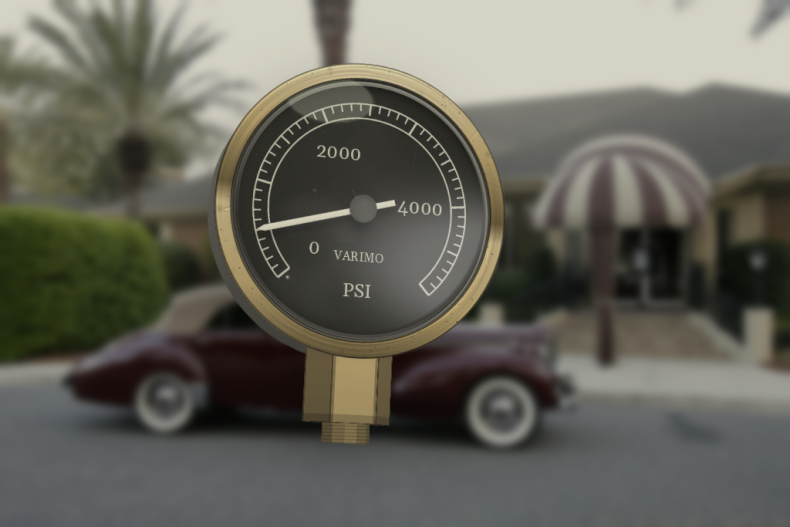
500 psi
